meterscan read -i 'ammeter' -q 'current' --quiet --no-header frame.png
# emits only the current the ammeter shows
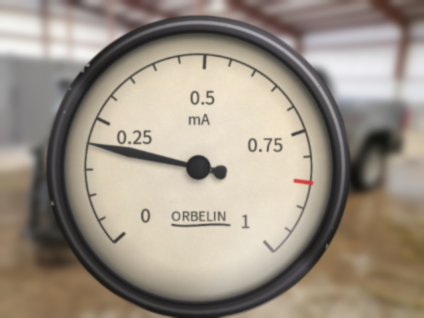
0.2 mA
